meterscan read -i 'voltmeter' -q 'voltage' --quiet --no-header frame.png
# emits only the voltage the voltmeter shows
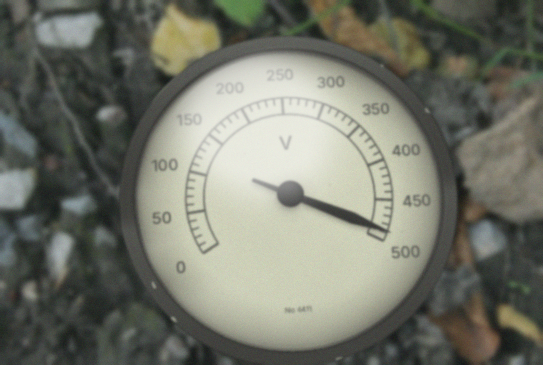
490 V
